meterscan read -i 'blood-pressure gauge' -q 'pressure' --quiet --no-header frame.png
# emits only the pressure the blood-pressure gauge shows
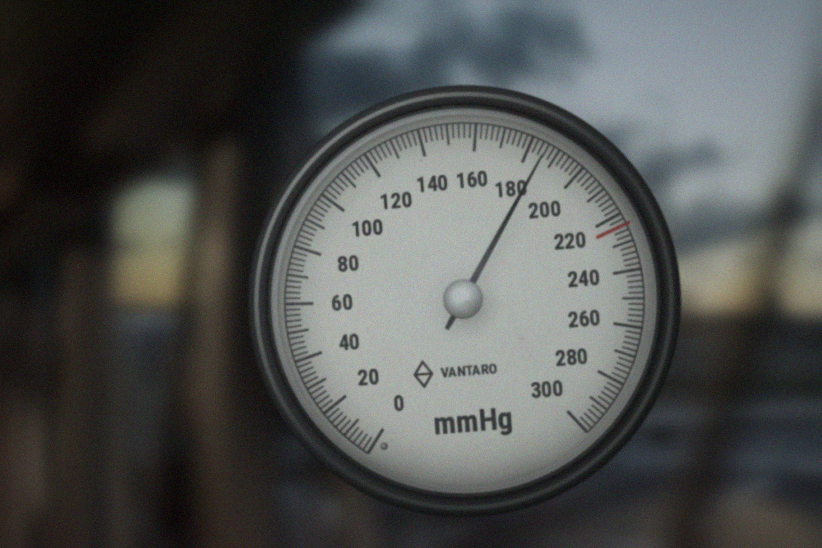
186 mmHg
